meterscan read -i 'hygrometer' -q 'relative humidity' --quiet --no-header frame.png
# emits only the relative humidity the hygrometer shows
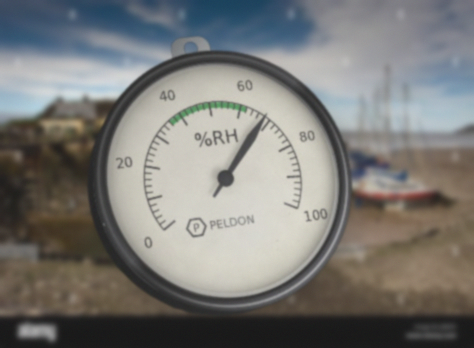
68 %
